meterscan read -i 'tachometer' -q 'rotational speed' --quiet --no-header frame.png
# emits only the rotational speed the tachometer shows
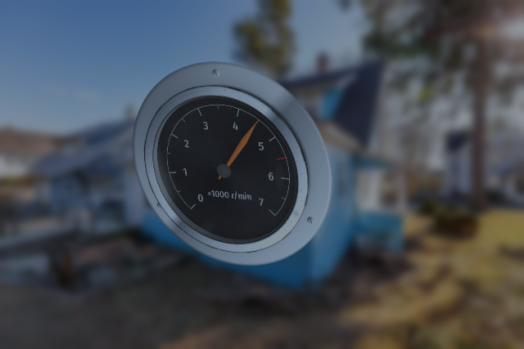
4500 rpm
